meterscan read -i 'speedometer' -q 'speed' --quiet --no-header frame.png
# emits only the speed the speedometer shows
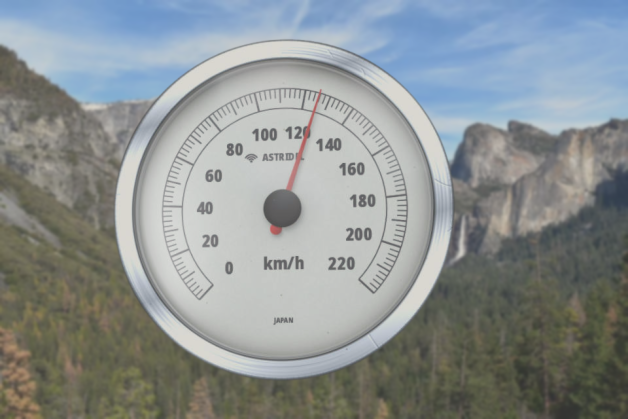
126 km/h
